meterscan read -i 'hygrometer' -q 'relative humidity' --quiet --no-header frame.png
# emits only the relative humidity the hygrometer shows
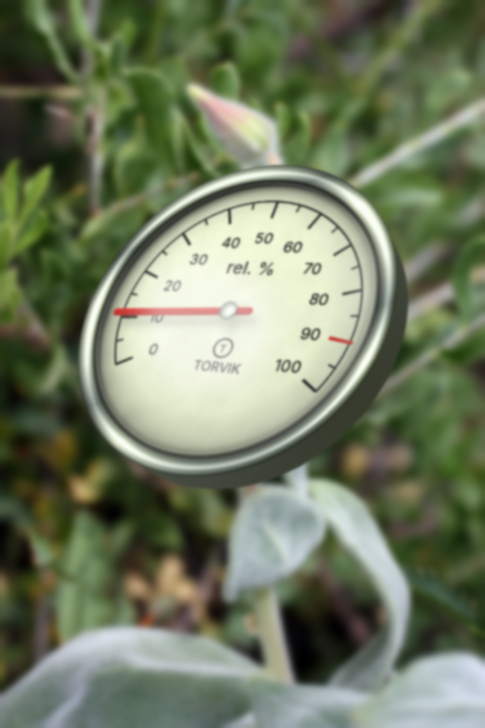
10 %
